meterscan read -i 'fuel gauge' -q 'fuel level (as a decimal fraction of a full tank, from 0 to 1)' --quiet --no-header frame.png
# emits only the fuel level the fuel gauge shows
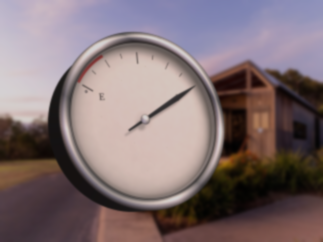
1
